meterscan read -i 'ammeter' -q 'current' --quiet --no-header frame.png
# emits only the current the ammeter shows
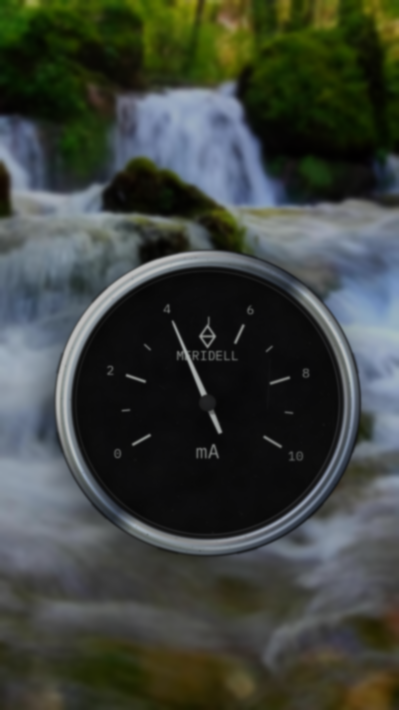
4 mA
